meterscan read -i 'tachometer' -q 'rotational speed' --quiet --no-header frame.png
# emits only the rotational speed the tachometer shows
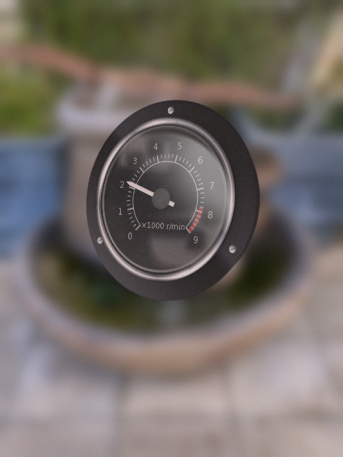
2200 rpm
